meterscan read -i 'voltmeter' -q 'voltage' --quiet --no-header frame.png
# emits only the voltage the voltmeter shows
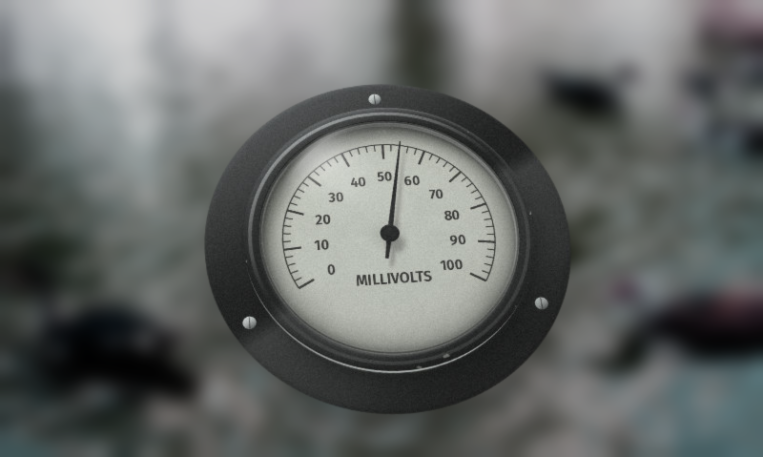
54 mV
